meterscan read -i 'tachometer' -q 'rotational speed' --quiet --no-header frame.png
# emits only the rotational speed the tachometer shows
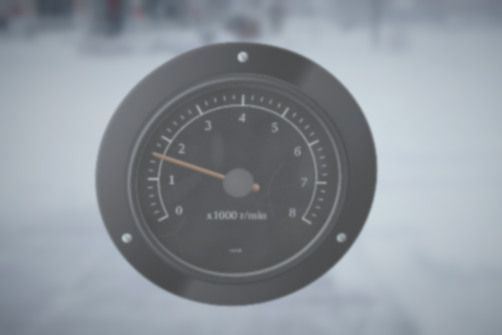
1600 rpm
